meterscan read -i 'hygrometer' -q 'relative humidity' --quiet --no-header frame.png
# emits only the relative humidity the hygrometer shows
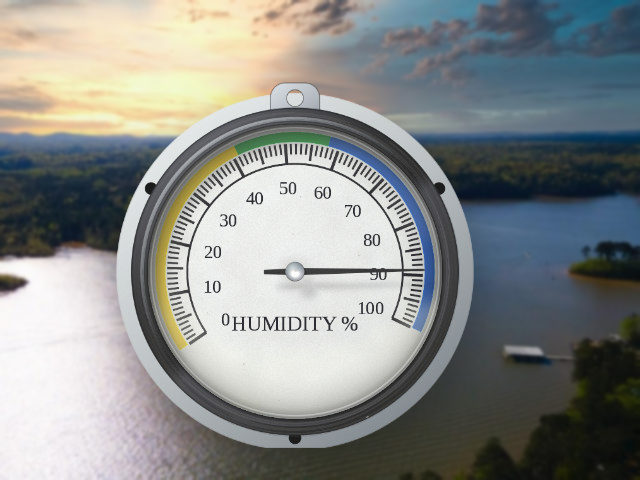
89 %
